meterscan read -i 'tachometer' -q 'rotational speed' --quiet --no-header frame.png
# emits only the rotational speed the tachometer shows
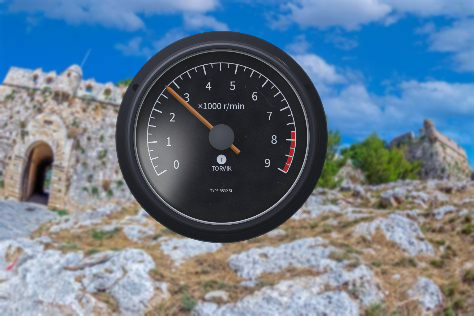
2750 rpm
